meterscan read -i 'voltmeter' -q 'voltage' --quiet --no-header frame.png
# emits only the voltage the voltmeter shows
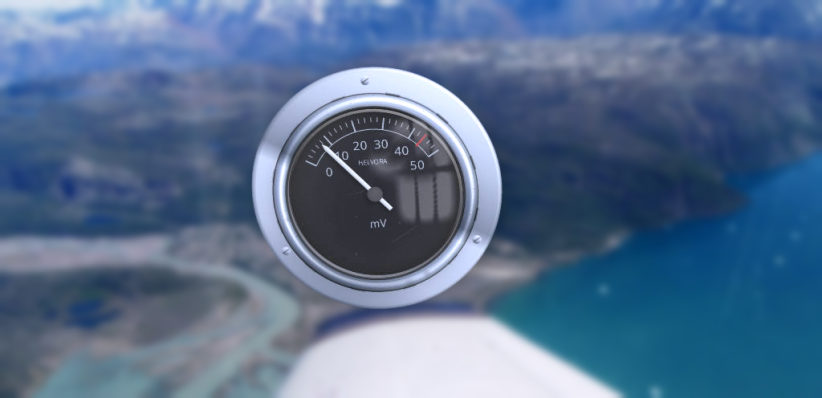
8 mV
